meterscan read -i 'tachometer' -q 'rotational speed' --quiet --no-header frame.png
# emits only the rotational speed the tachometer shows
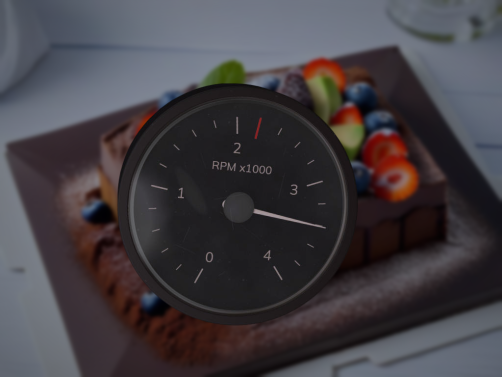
3400 rpm
